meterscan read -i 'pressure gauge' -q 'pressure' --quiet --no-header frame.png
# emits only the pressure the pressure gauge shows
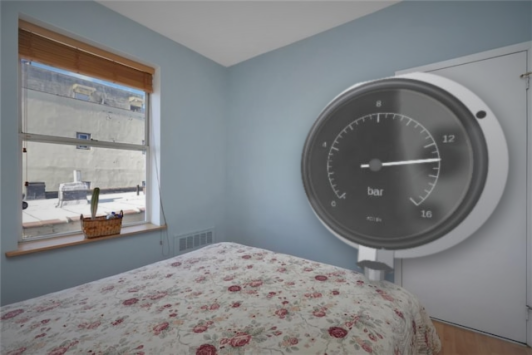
13 bar
